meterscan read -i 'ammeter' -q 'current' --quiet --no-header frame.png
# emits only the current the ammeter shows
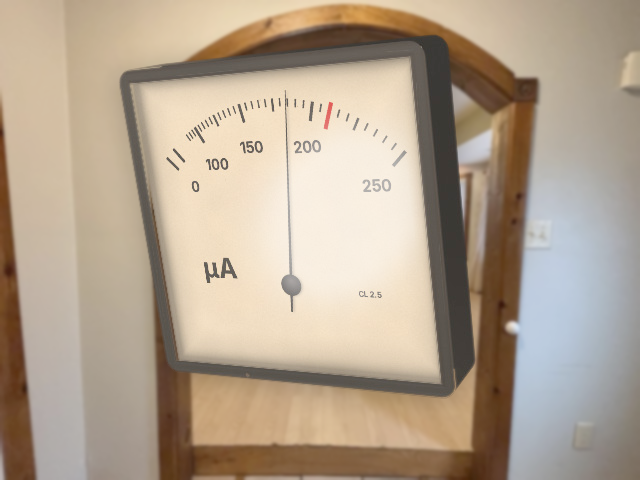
185 µA
